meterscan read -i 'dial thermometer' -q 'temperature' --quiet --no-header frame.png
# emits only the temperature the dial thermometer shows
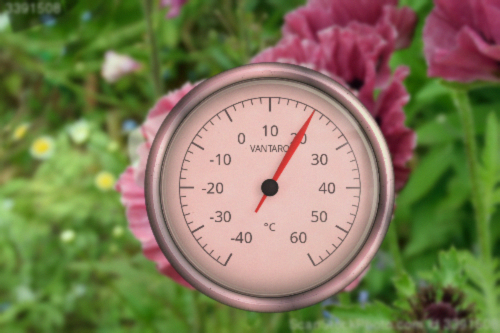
20 °C
